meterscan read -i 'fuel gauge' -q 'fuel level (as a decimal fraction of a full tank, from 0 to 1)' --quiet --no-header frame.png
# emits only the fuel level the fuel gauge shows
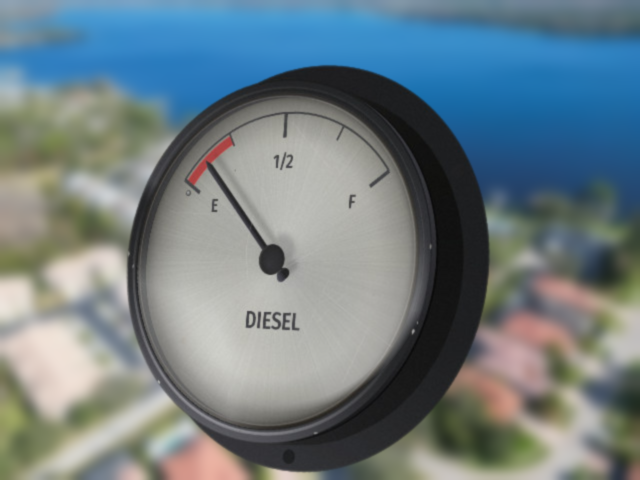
0.125
